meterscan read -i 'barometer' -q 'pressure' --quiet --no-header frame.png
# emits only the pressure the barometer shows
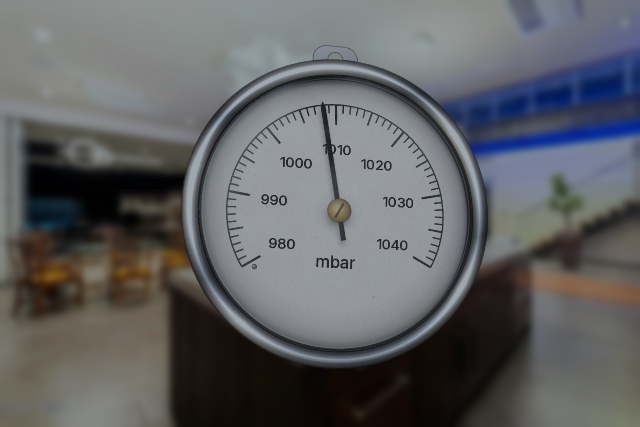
1008 mbar
